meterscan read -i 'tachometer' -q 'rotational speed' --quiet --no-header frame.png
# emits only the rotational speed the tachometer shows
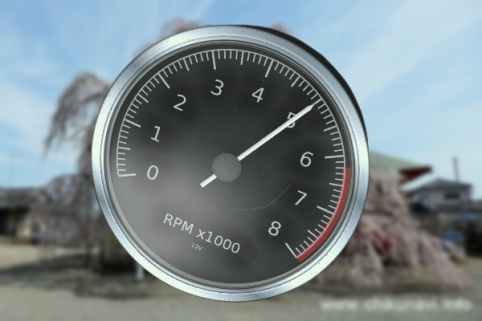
5000 rpm
